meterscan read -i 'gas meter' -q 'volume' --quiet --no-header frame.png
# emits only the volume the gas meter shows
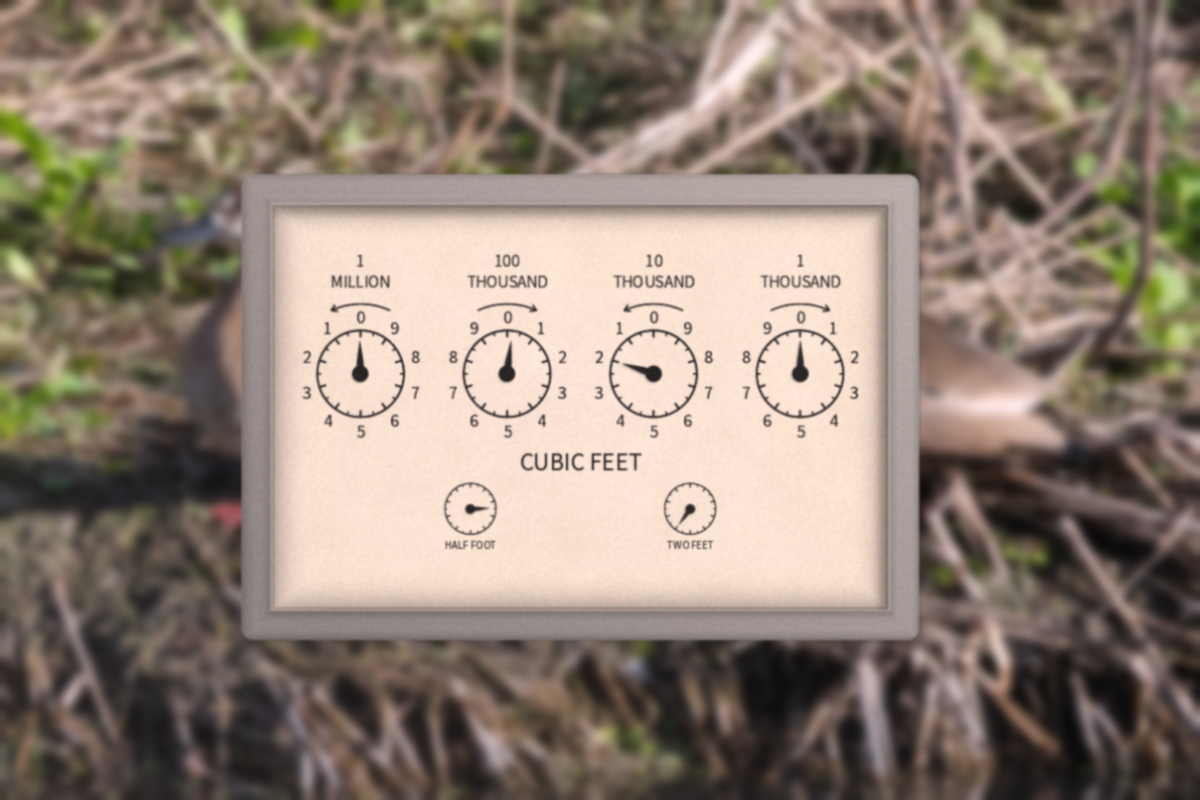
2000 ft³
